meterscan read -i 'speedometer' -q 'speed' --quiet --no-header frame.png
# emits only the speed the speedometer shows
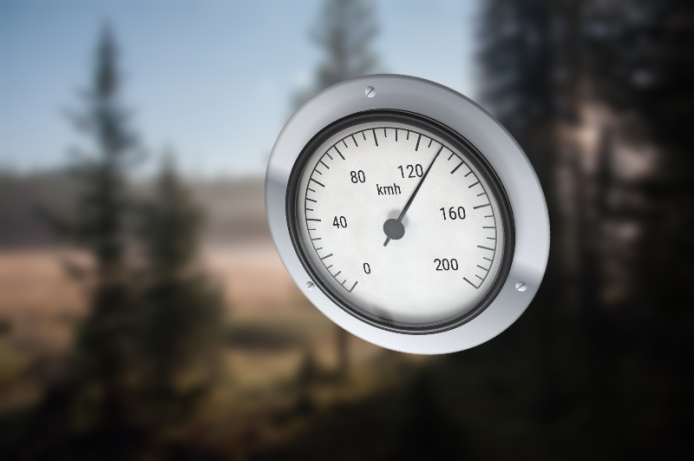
130 km/h
